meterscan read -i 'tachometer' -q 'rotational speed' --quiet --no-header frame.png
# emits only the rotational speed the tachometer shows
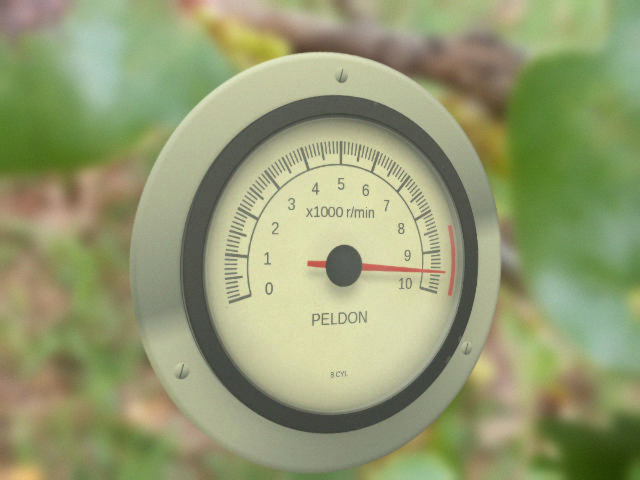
9500 rpm
